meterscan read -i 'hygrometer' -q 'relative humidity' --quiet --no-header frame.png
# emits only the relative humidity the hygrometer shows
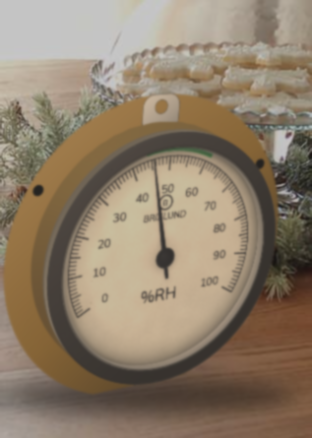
45 %
